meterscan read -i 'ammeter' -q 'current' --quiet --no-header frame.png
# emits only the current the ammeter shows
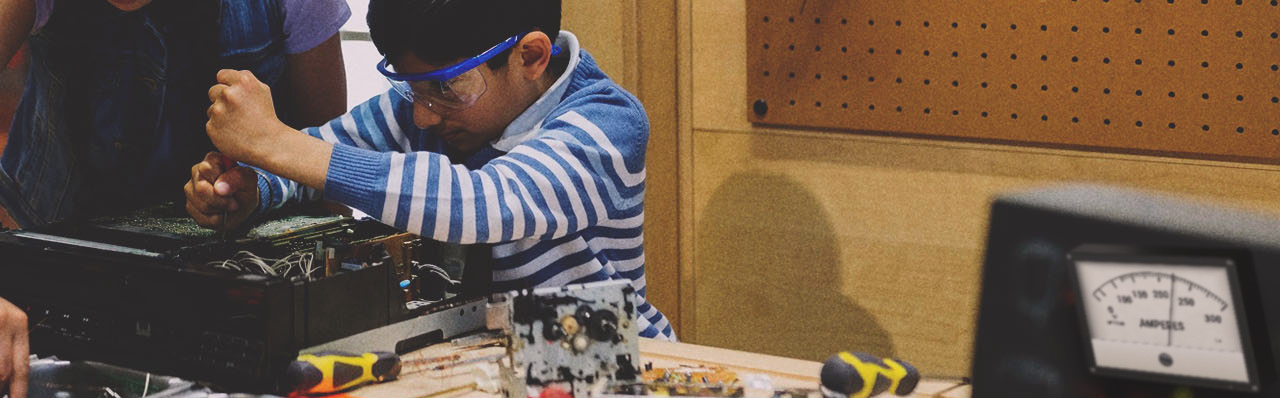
225 A
